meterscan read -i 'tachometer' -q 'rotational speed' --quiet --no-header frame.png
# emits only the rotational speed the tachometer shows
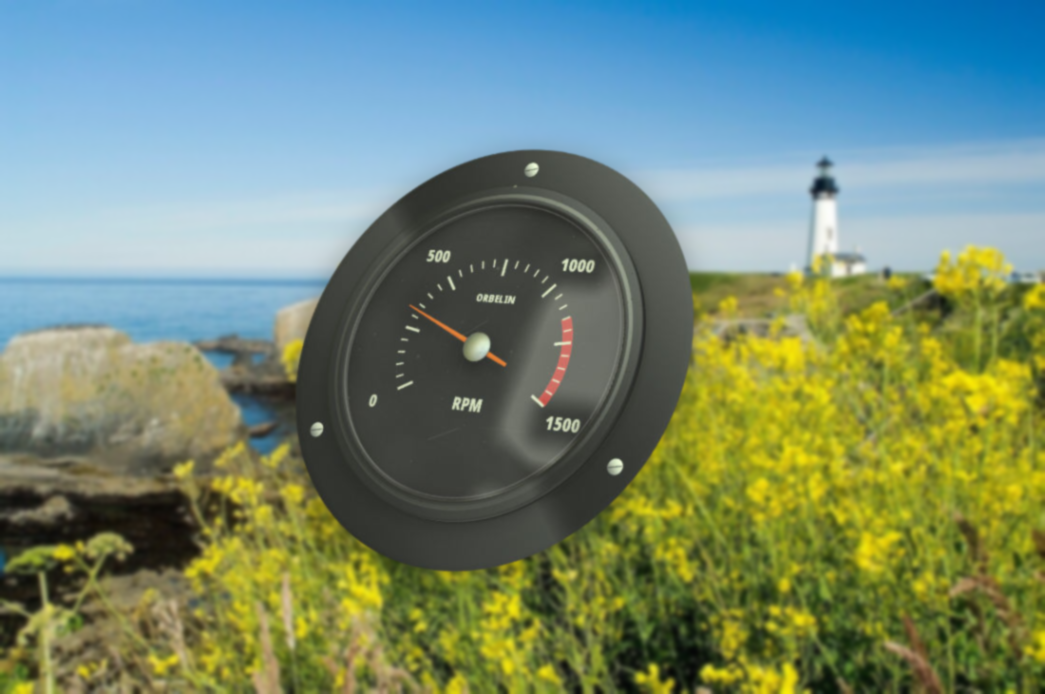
325 rpm
